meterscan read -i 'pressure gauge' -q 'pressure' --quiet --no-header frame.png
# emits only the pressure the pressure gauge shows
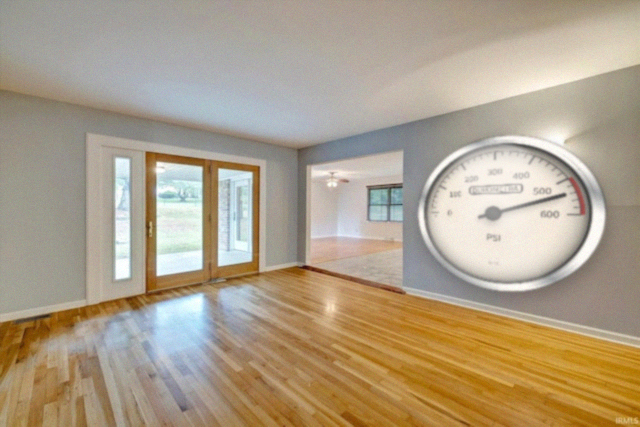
540 psi
